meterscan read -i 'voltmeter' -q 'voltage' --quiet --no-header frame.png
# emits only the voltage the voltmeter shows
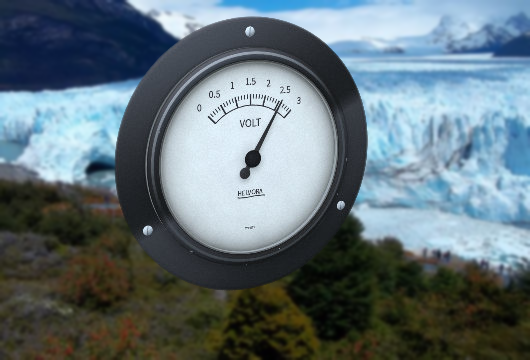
2.5 V
